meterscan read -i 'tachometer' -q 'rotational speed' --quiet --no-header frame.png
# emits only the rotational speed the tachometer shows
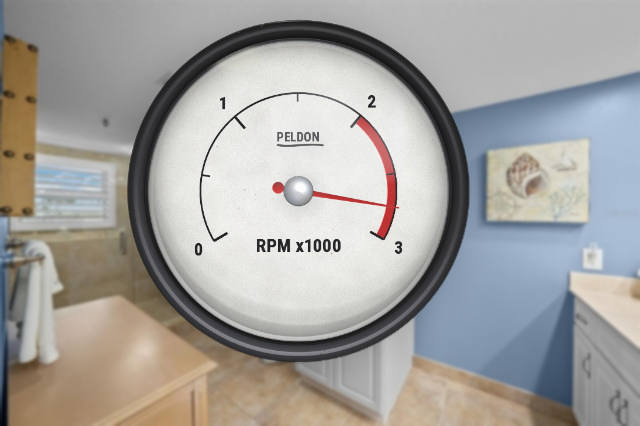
2750 rpm
